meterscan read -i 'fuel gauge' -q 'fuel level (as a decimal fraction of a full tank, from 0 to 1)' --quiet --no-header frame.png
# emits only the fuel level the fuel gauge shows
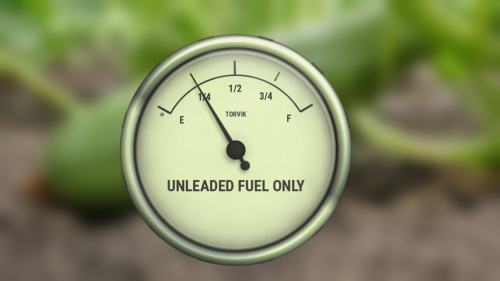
0.25
